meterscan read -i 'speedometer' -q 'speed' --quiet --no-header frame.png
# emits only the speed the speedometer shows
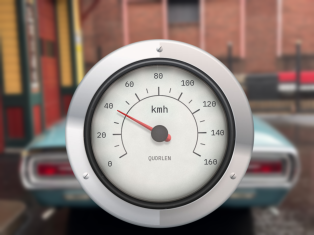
40 km/h
